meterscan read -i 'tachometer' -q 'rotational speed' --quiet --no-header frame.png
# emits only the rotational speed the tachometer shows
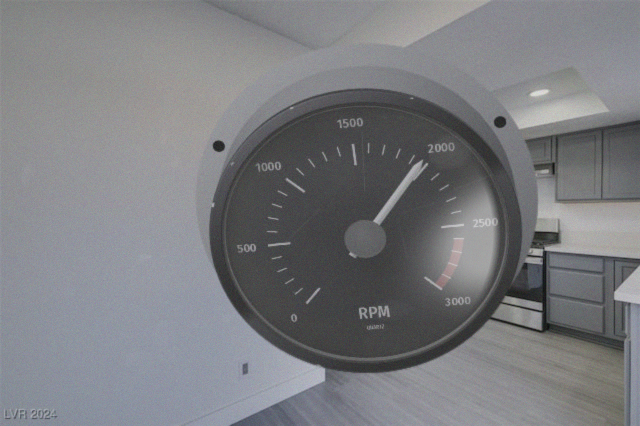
1950 rpm
